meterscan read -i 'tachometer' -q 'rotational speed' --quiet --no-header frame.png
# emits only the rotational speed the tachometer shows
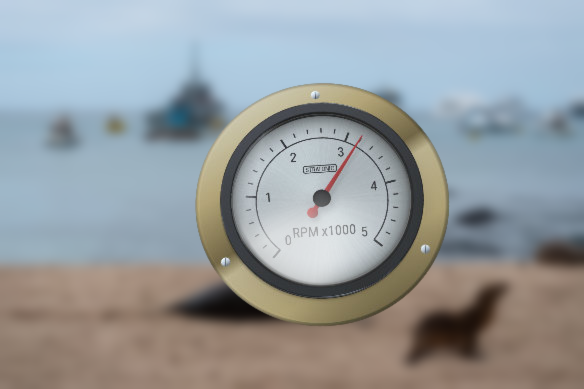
3200 rpm
